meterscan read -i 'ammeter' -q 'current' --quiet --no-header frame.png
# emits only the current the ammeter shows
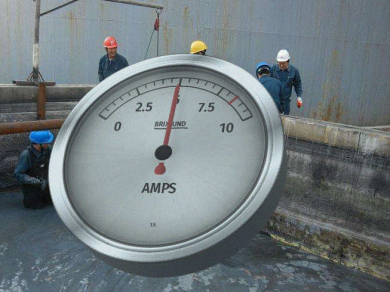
5 A
